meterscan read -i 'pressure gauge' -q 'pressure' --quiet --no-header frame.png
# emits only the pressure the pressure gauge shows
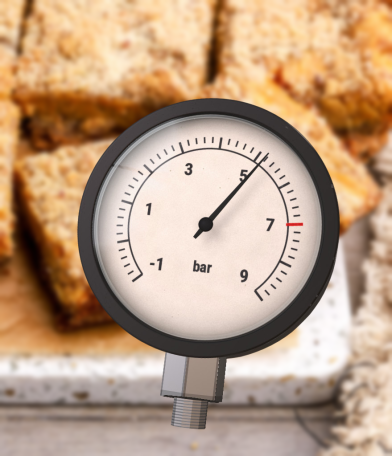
5.2 bar
